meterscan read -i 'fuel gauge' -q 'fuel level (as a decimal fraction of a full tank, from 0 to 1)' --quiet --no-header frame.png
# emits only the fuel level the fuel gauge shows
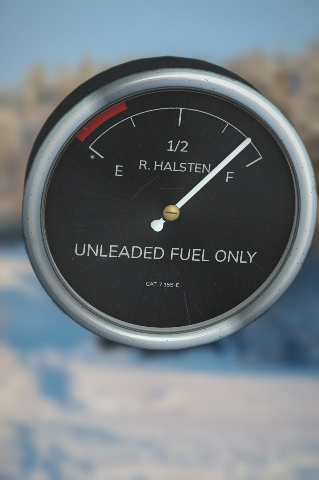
0.875
